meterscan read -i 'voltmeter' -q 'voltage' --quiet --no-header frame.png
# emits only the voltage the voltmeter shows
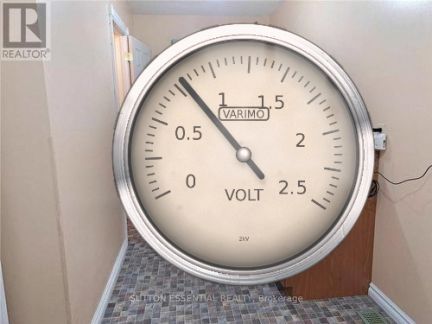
0.8 V
